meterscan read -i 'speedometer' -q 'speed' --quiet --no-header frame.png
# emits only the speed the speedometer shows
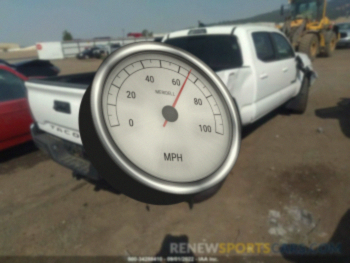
65 mph
